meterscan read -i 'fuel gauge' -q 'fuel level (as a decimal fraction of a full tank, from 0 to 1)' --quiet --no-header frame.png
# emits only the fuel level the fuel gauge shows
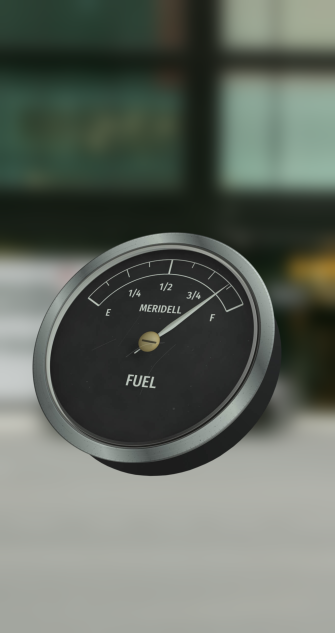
0.875
